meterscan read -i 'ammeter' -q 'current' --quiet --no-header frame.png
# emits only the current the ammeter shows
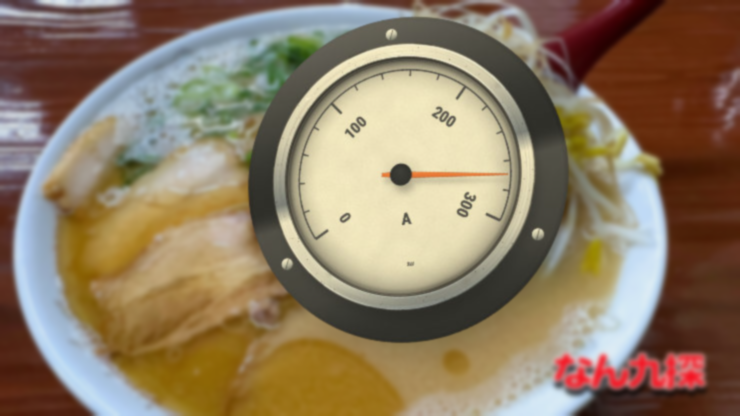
270 A
